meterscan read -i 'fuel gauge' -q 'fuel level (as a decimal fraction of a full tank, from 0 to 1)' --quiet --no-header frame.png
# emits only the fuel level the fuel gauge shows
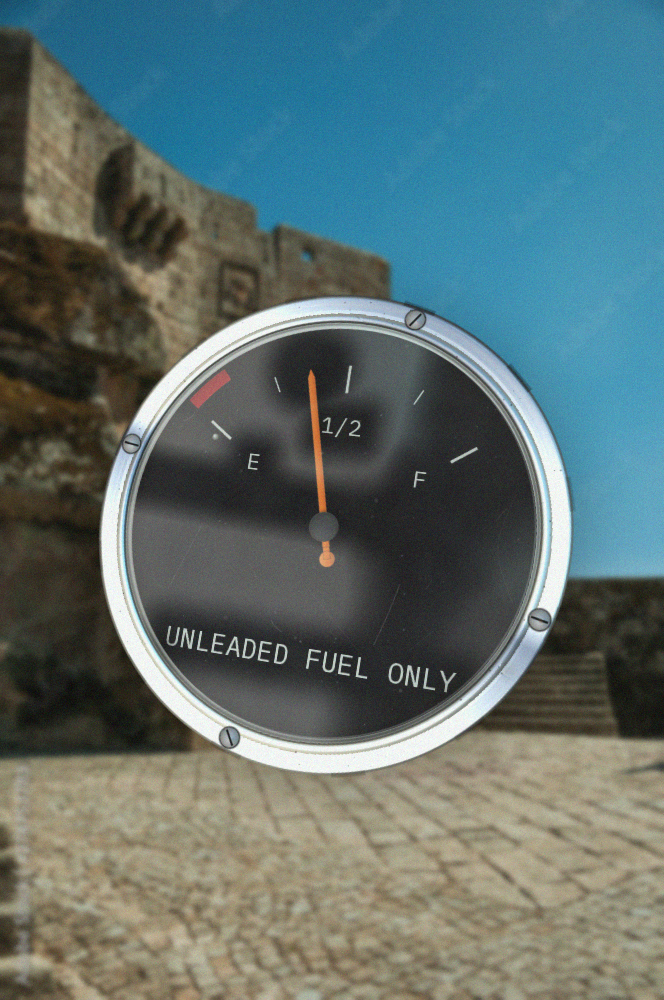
0.375
